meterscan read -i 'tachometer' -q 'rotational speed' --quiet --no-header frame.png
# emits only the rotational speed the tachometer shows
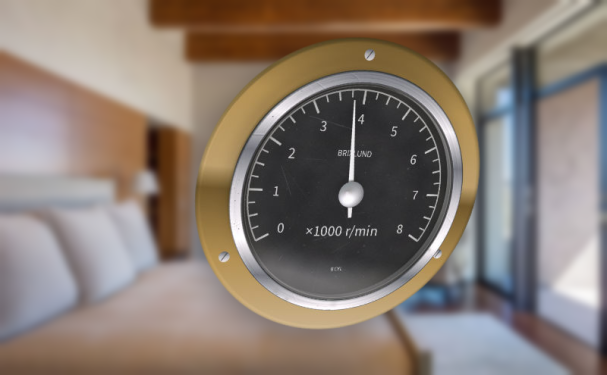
3750 rpm
